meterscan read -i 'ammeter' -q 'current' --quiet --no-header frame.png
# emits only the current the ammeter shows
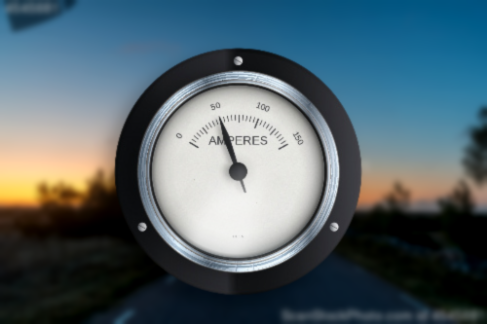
50 A
